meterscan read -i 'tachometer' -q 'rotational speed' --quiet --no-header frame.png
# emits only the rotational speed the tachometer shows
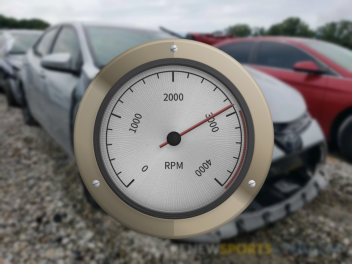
2900 rpm
